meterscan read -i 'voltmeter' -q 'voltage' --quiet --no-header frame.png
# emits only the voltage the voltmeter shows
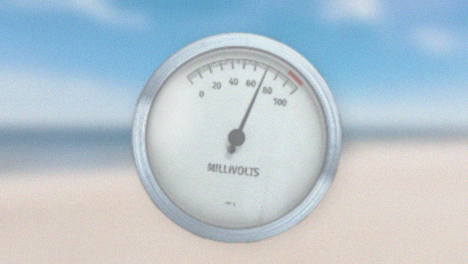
70 mV
